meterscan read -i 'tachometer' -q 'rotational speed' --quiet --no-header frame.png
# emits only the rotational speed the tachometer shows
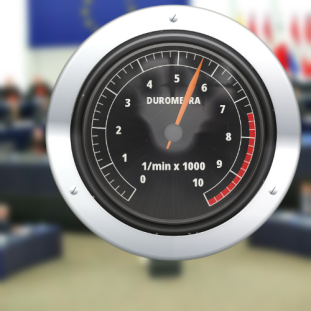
5600 rpm
